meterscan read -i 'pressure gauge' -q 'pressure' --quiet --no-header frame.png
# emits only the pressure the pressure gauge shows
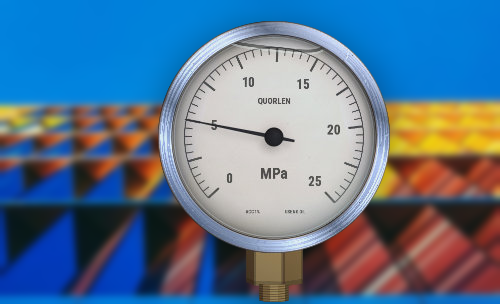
5 MPa
